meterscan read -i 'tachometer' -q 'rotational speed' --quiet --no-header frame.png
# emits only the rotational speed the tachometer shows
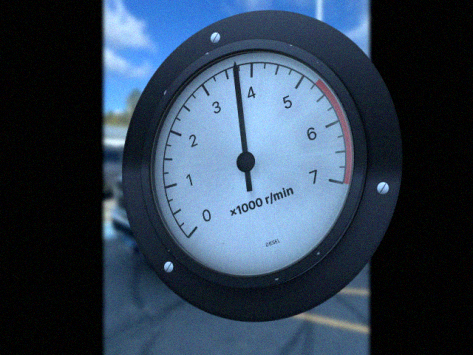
3750 rpm
